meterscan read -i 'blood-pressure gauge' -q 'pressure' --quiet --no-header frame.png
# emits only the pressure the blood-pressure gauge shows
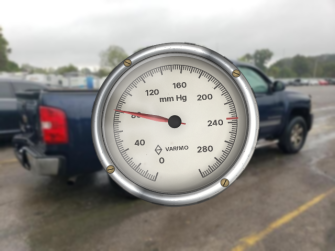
80 mmHg
